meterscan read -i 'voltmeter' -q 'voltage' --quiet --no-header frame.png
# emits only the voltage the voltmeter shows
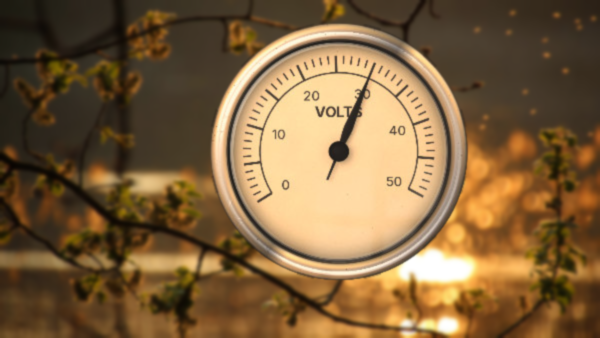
30 V
